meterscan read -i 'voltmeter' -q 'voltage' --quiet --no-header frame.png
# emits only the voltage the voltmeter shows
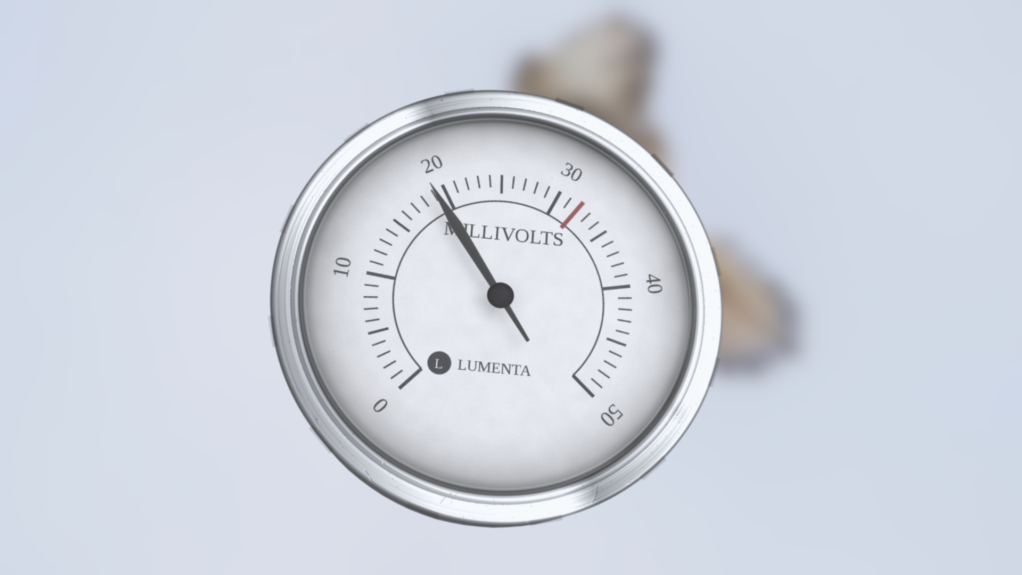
19 mV
